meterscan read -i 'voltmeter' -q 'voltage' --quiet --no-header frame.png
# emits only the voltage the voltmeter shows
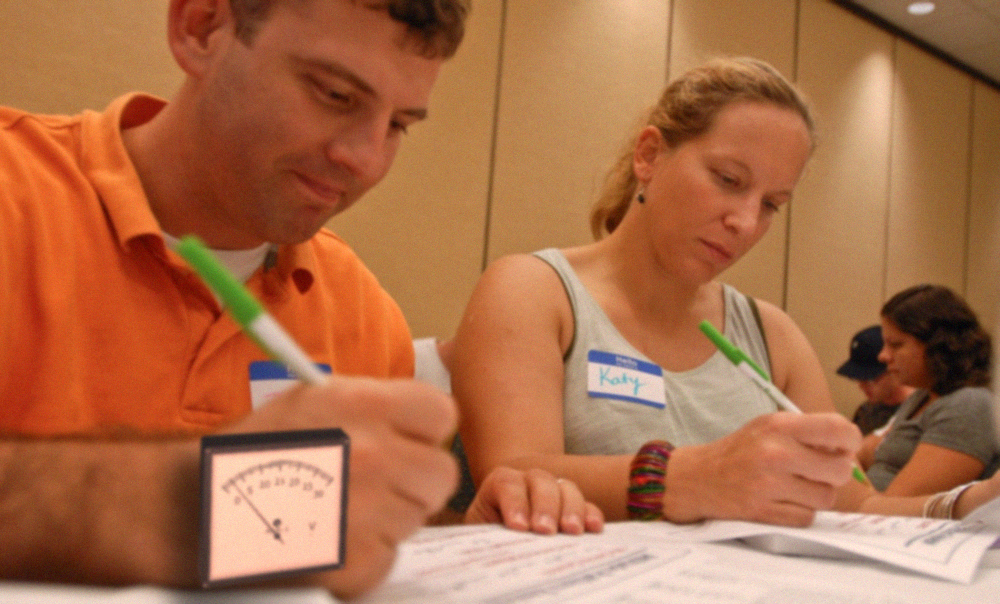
2.5 V
